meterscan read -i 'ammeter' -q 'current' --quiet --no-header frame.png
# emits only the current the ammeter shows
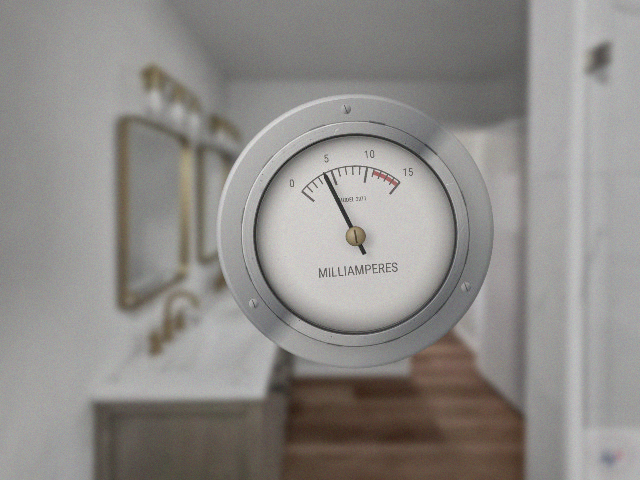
4 mA
